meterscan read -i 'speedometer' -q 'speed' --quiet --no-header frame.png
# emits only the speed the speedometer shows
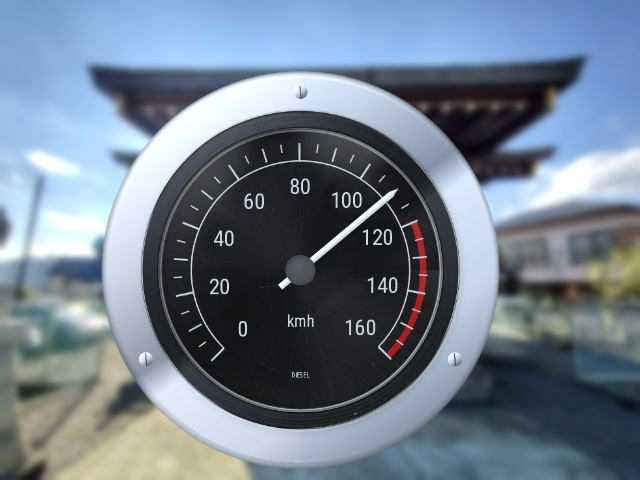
110 km/h
